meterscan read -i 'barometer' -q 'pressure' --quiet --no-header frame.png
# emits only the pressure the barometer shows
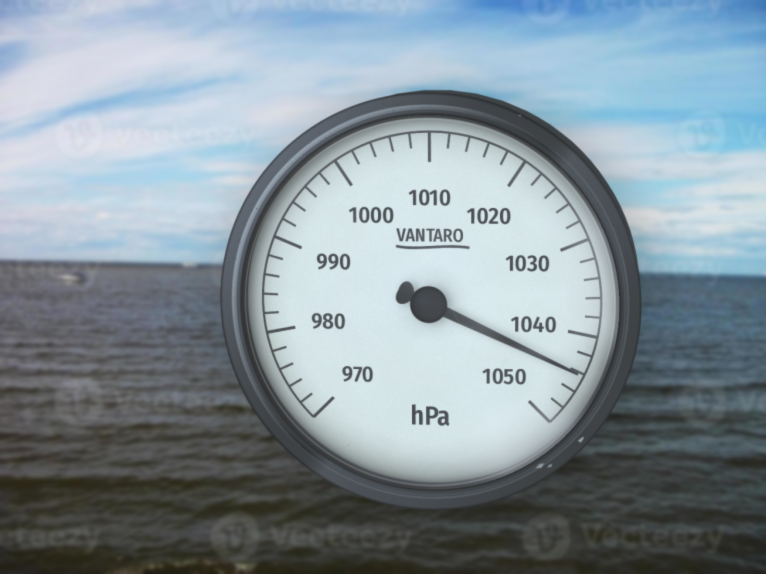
1044 hPa
